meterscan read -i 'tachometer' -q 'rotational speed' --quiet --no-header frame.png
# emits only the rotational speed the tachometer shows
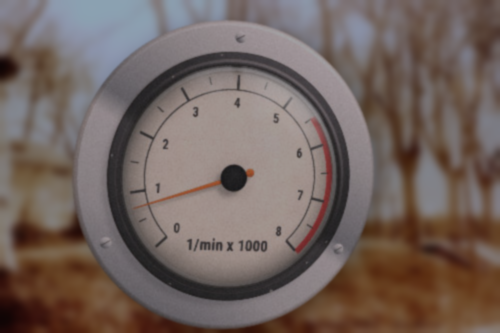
750 rpm
